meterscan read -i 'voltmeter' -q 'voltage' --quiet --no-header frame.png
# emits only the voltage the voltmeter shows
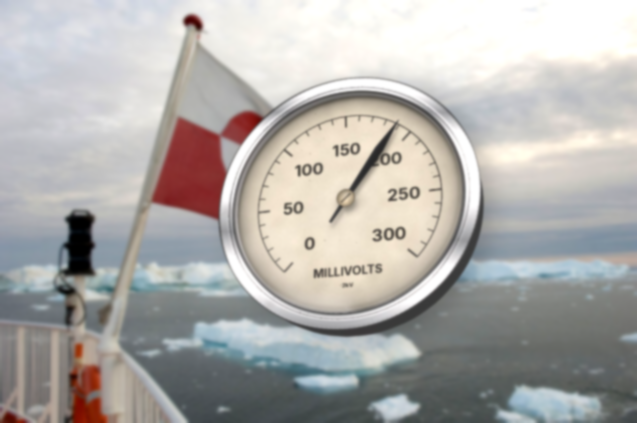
190 mV
